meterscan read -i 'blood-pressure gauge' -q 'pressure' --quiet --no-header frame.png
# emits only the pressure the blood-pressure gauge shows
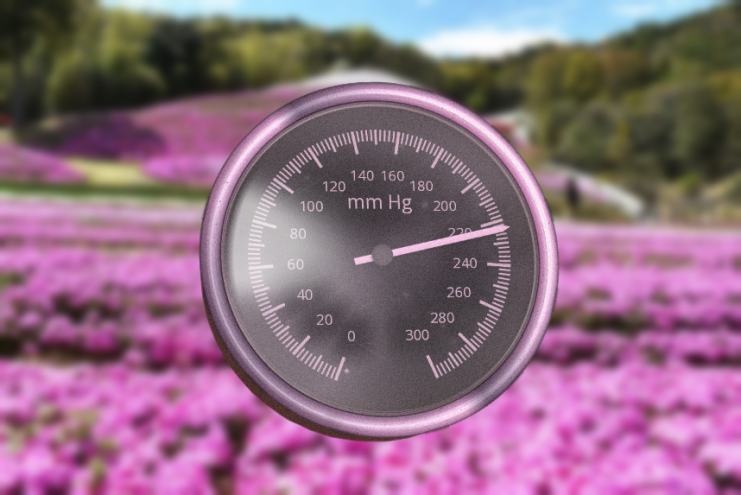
224 mmHg
